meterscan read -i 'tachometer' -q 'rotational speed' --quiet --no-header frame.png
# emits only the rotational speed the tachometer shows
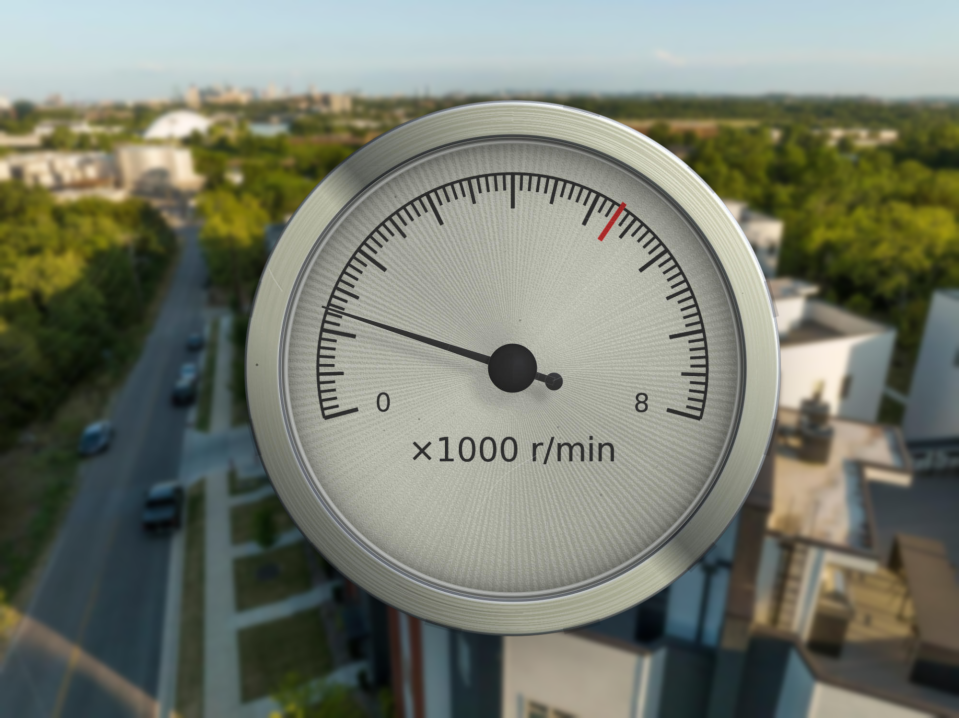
1250 rpm
